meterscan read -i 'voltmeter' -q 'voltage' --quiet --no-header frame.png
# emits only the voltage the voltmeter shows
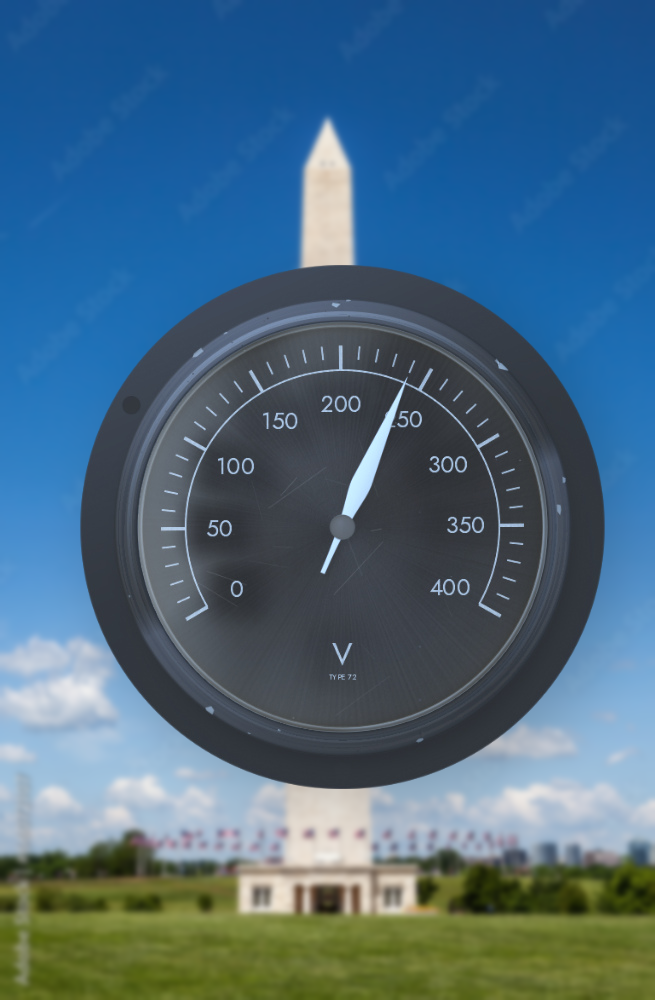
240 V
